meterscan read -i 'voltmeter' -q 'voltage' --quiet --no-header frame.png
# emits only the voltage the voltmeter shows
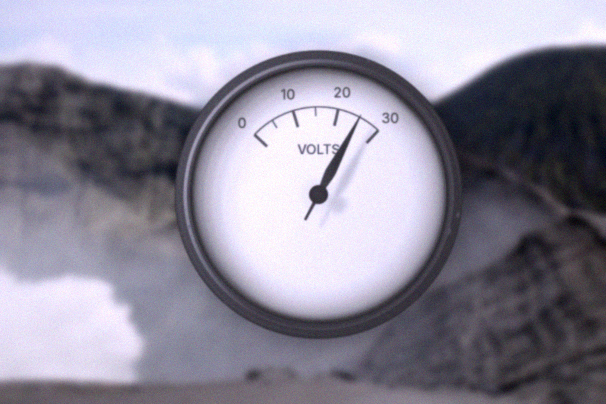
25 V
